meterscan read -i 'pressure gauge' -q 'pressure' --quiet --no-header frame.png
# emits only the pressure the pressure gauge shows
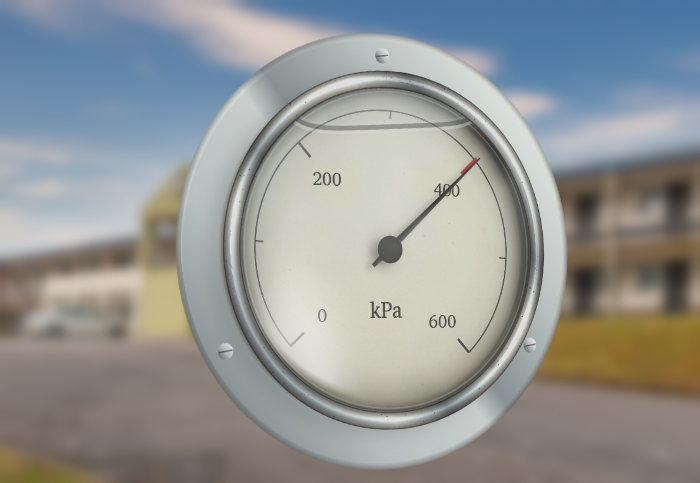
400 kPa
